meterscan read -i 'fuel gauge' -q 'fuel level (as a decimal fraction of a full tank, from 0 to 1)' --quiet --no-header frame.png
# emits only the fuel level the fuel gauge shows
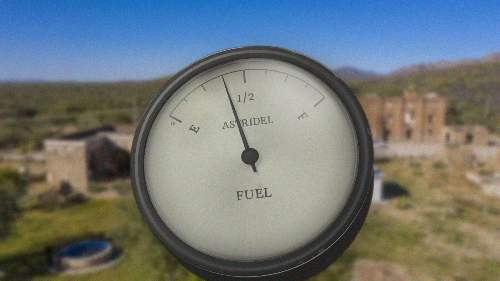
0.375
